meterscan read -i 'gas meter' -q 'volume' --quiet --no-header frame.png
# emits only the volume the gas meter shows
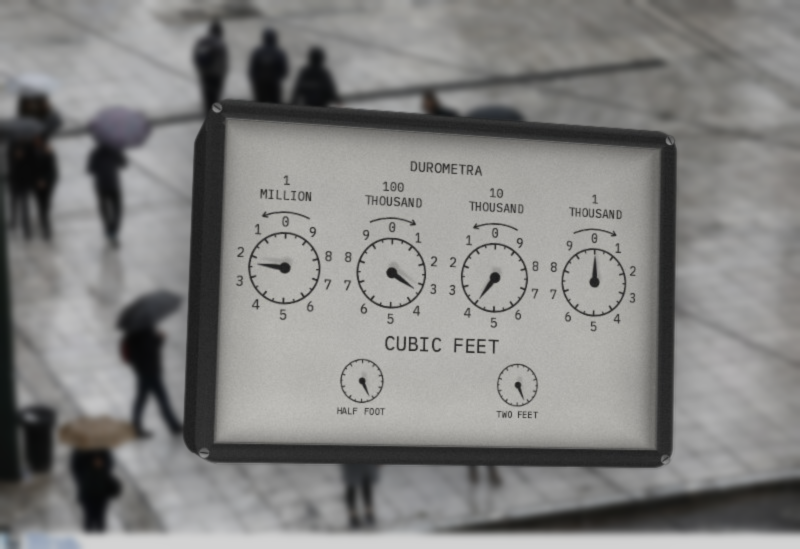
234000 ft³
